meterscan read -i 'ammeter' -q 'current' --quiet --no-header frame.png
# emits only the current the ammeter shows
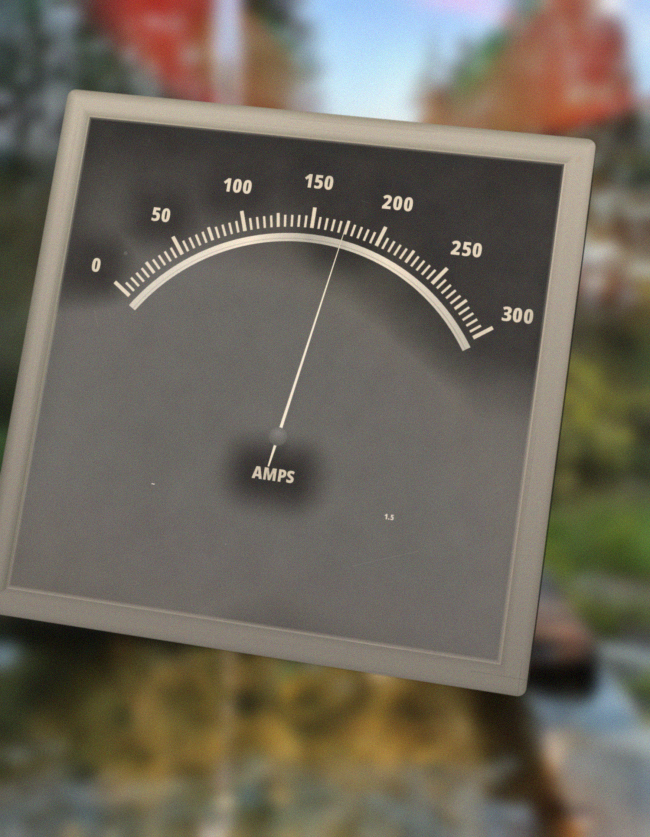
175 A
